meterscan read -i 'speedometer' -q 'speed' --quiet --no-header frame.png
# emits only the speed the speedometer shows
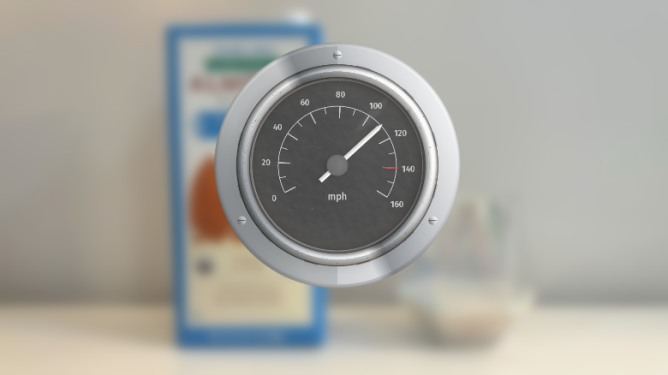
110 mph
